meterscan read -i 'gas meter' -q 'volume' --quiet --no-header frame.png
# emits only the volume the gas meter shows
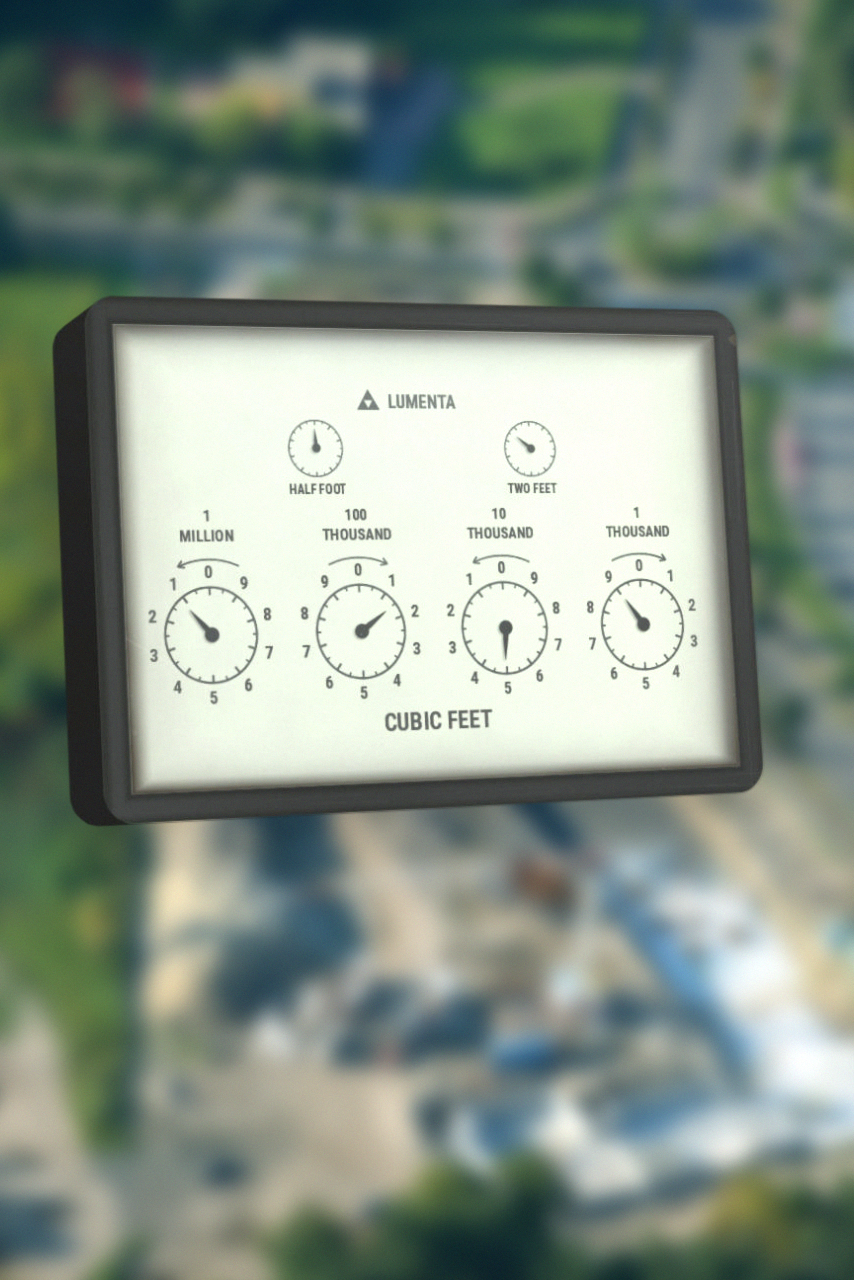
114900 ft³
